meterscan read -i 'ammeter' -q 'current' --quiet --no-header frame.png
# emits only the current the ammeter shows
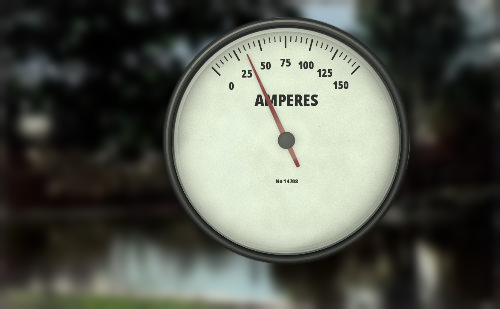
35 A
